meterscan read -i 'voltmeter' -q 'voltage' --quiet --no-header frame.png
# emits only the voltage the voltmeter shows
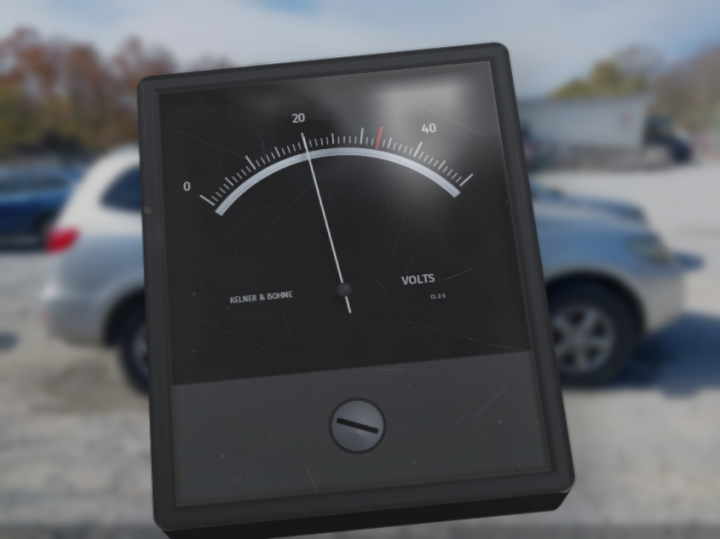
20 V
